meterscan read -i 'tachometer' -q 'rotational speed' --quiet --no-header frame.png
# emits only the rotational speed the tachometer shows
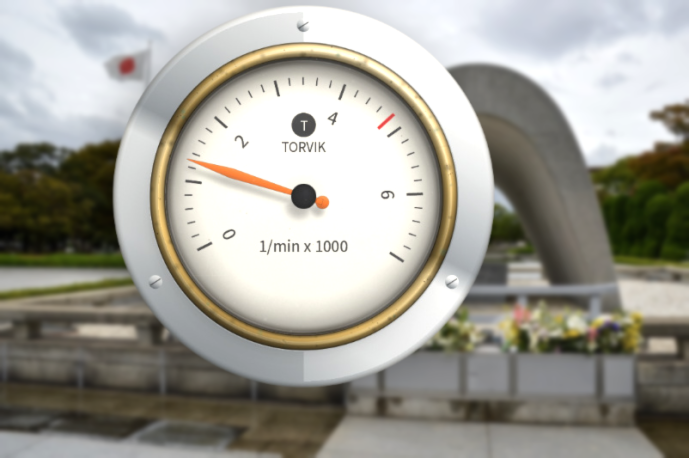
1300 rpm
